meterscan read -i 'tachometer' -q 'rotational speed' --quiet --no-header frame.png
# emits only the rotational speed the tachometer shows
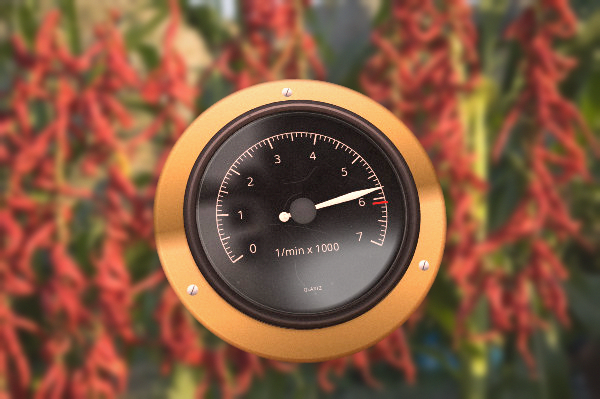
5800 rpm
